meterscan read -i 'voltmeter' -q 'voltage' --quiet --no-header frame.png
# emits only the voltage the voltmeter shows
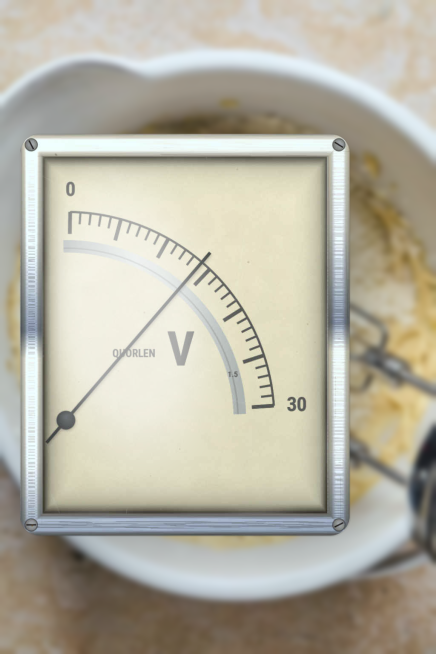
14 V
